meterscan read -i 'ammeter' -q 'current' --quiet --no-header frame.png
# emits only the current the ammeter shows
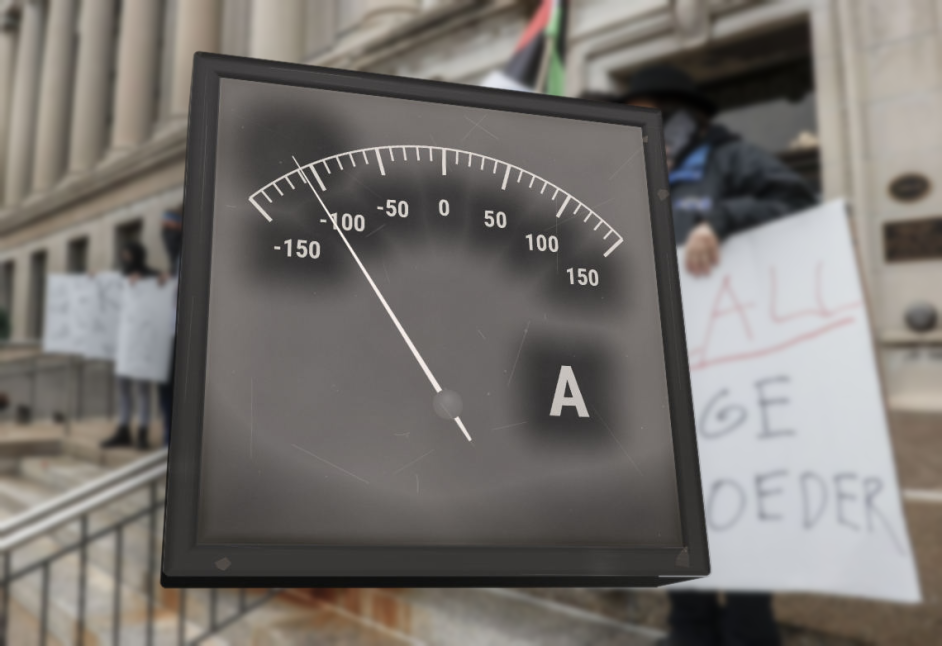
-110 A
